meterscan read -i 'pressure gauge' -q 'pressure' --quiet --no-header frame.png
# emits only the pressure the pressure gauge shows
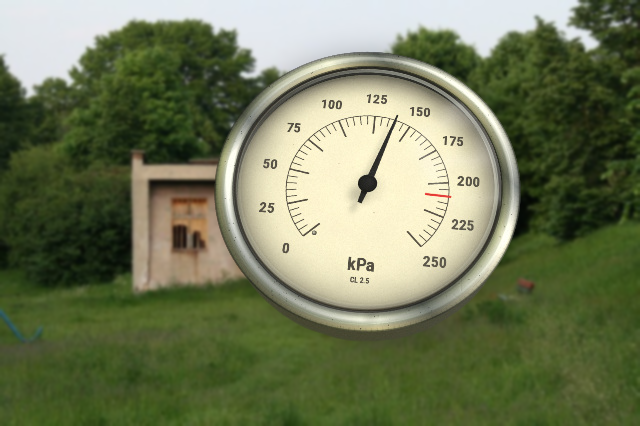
140 kPa
